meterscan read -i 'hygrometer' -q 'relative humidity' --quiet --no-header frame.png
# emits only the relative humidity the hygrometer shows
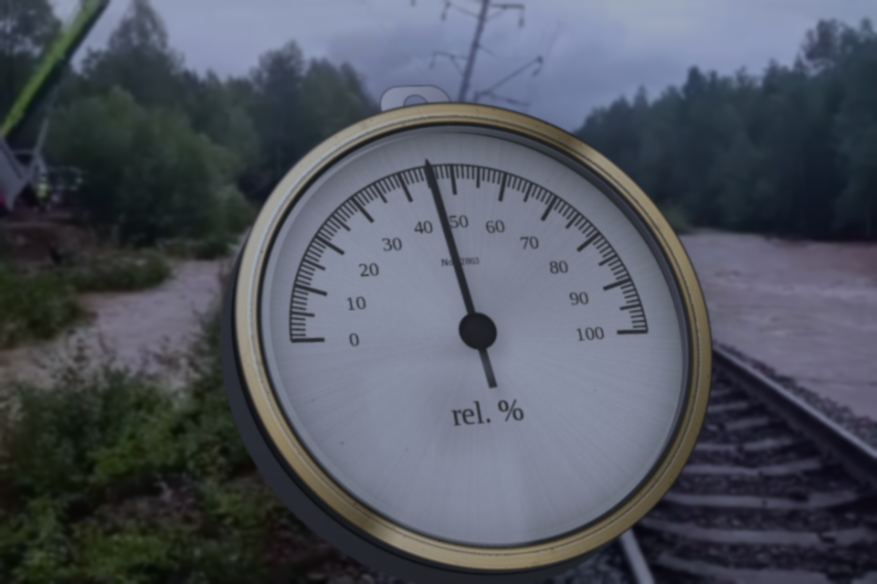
45 %
